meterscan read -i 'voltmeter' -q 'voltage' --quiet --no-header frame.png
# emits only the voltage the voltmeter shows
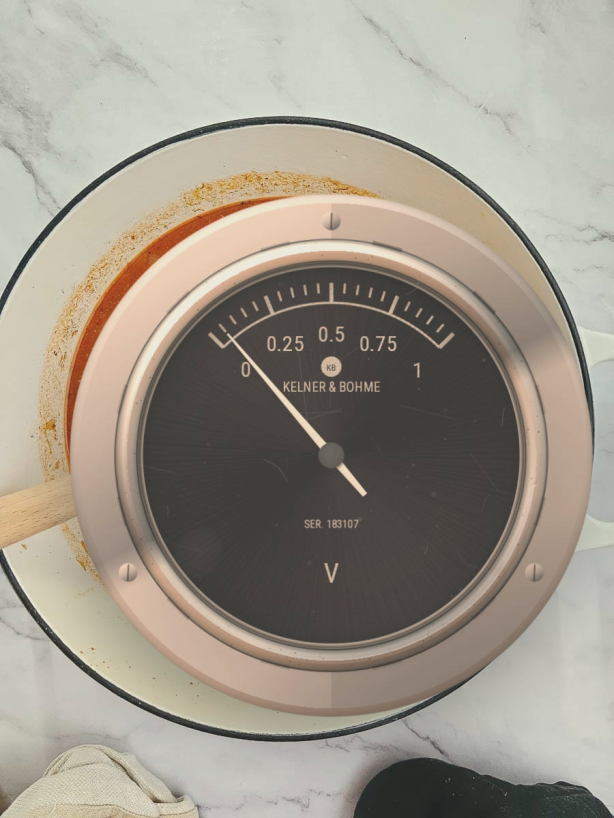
0.05 V
